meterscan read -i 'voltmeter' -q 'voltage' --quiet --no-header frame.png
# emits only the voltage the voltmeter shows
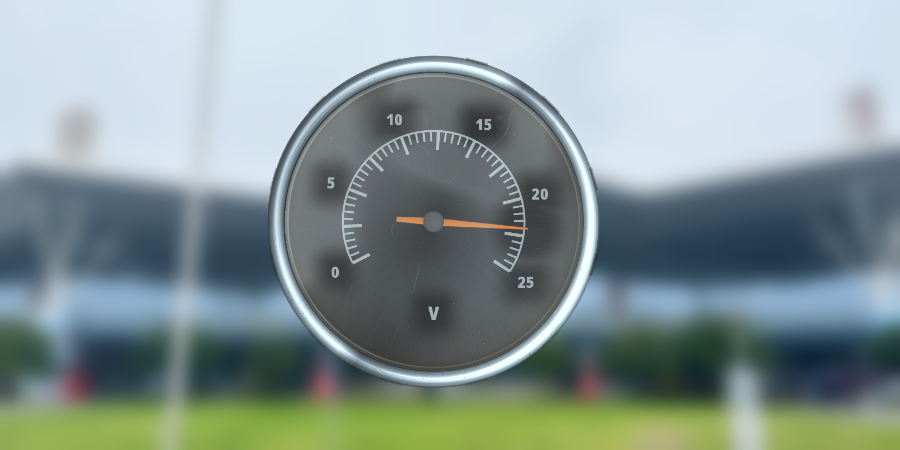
22 V
